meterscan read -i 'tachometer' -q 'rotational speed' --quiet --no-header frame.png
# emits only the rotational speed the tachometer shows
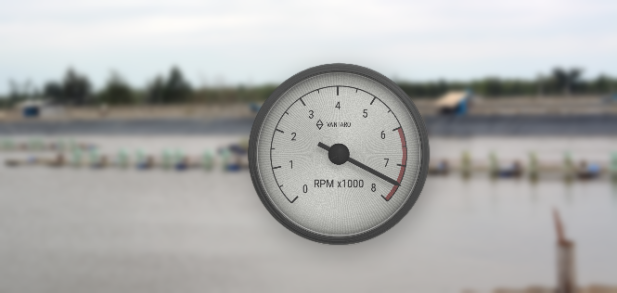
7500 rpm
